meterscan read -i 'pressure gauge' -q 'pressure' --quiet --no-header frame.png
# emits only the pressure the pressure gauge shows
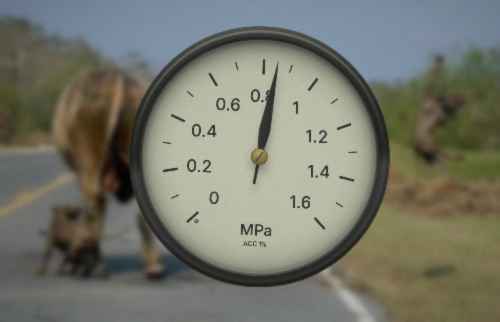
0.85 MPa
